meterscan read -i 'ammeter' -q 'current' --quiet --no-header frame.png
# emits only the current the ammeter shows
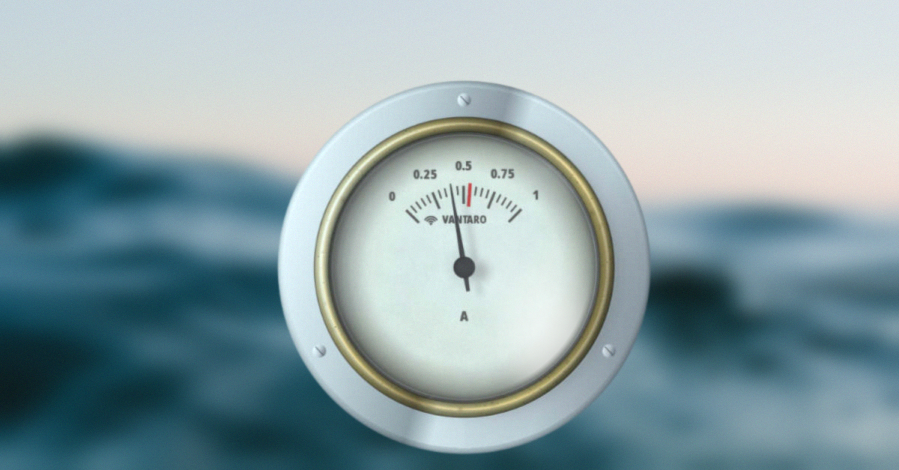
0.4 A
